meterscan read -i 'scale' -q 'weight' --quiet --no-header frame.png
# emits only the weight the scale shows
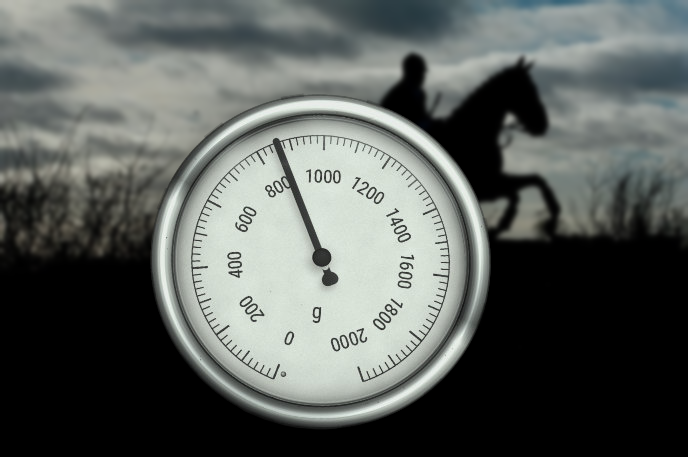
860 g
